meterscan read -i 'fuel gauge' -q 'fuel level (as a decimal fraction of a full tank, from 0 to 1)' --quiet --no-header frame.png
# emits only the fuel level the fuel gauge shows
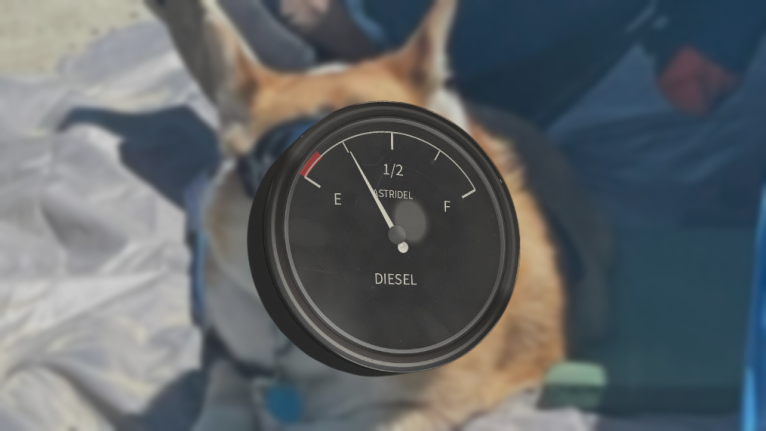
0.25
